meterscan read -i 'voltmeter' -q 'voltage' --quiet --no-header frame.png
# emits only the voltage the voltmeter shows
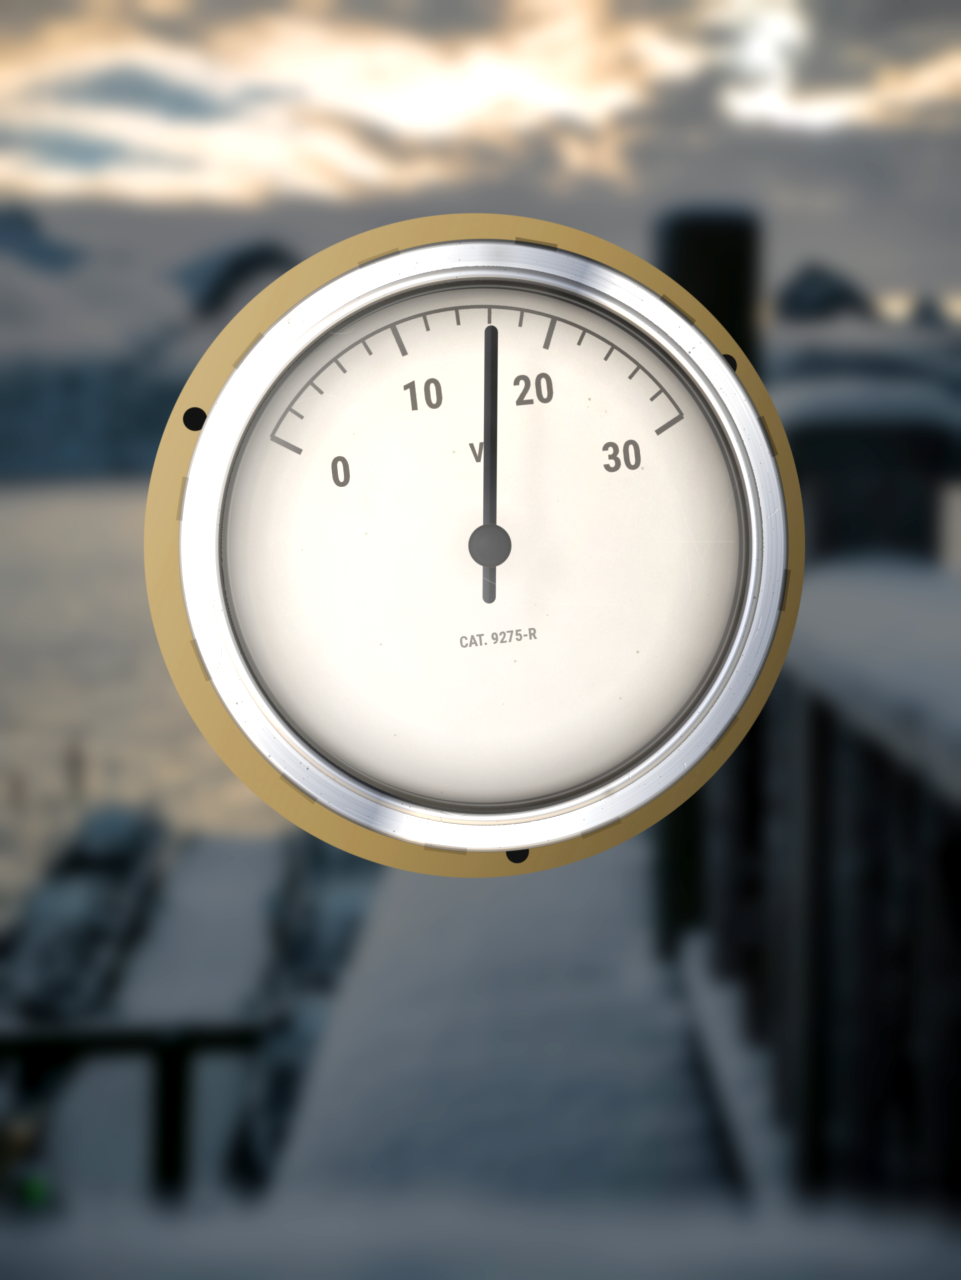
16 V
